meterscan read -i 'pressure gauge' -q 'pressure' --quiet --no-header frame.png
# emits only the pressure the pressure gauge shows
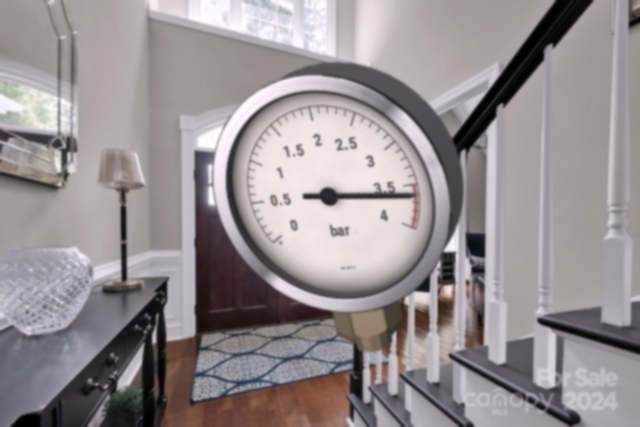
3.6 bar
